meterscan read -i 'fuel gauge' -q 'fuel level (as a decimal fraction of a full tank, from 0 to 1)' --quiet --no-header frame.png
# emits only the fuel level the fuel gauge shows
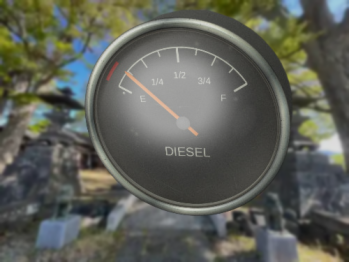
0.125
